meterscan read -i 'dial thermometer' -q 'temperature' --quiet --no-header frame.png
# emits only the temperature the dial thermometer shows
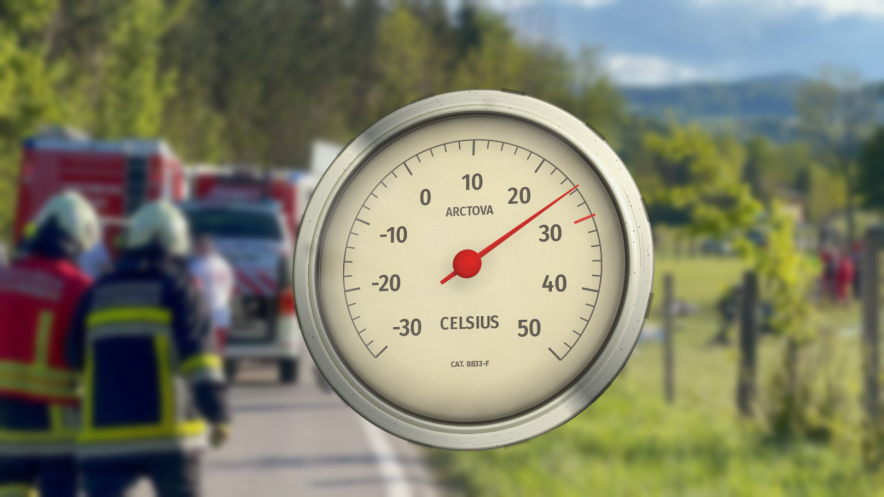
26 °C
